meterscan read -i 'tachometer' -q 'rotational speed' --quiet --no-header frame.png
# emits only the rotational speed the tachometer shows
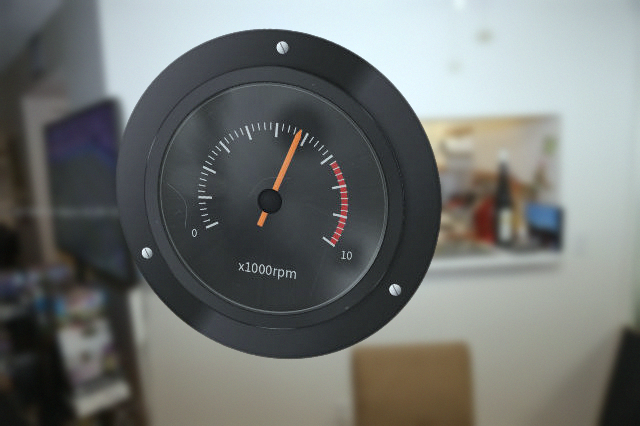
5800 rpm
